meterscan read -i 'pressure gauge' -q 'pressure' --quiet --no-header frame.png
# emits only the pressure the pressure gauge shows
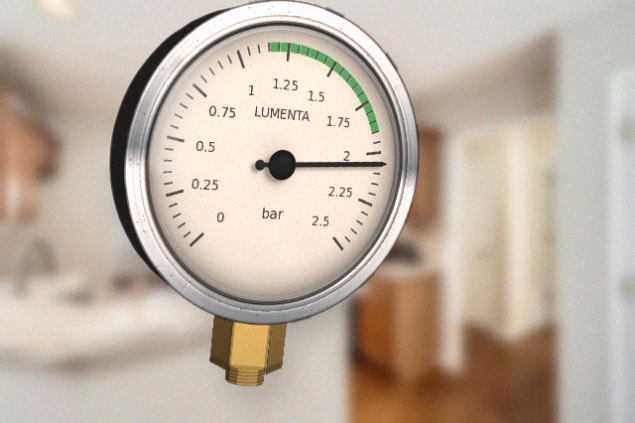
2.05 bar
